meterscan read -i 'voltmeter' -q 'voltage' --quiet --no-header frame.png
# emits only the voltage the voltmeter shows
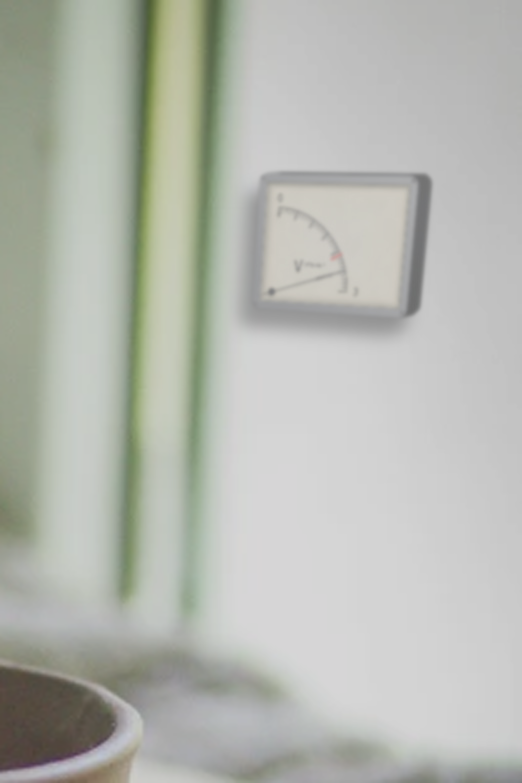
2.5 V
